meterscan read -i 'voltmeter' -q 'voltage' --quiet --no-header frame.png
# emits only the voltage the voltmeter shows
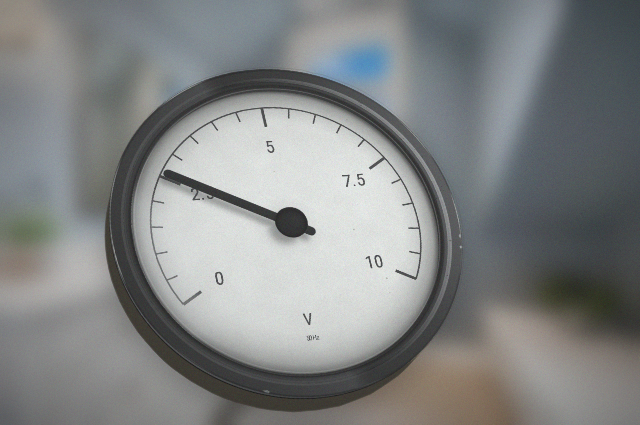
2.5 V
